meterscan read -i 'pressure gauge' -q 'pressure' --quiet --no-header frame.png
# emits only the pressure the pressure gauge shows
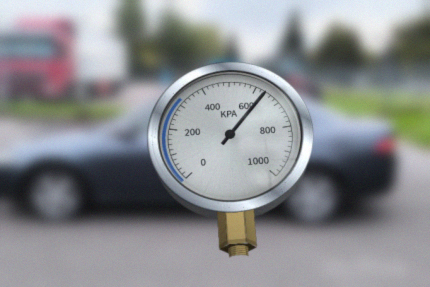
640 kPa
